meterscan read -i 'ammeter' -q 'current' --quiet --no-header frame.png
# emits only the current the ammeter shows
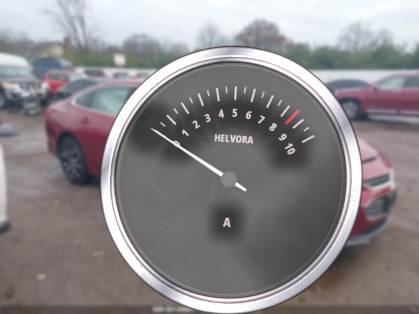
0 A
